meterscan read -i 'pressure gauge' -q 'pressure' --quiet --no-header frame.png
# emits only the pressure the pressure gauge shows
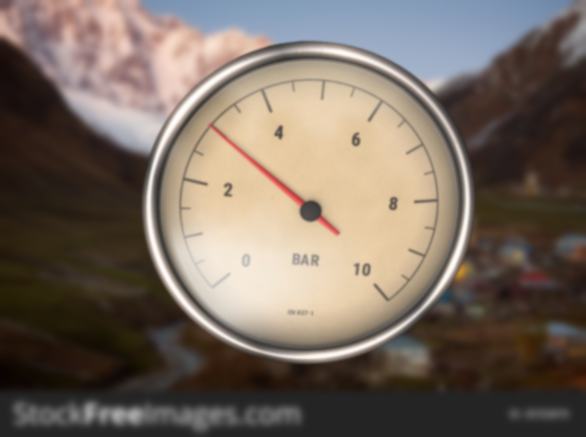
3 bar
